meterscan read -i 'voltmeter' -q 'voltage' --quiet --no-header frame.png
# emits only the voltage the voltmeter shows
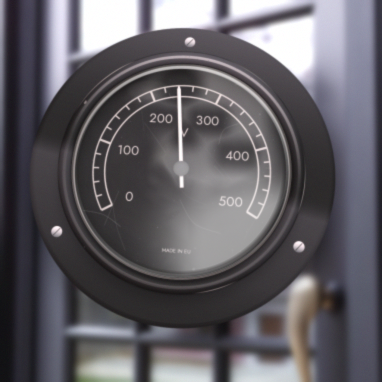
240 V
